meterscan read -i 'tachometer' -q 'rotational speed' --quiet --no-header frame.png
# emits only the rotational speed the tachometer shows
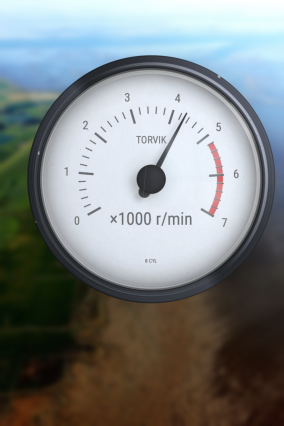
4300 rpm
